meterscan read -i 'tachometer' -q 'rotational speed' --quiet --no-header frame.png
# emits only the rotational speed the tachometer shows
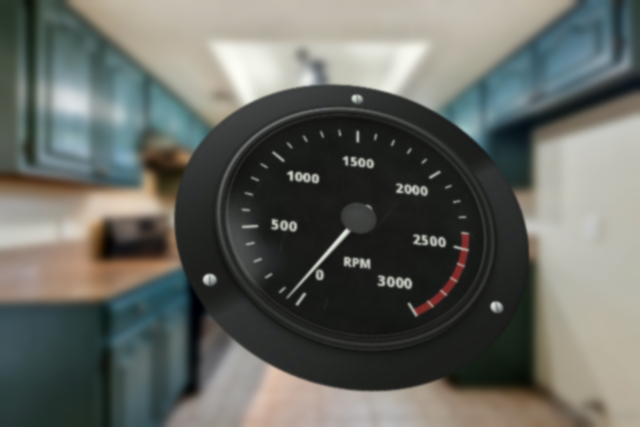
50 rpm
